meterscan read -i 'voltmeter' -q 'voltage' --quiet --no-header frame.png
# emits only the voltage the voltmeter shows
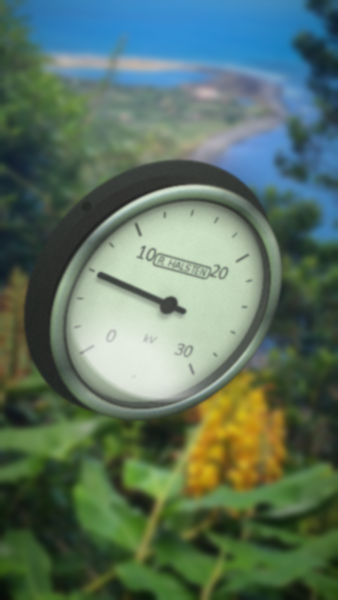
6 kV
